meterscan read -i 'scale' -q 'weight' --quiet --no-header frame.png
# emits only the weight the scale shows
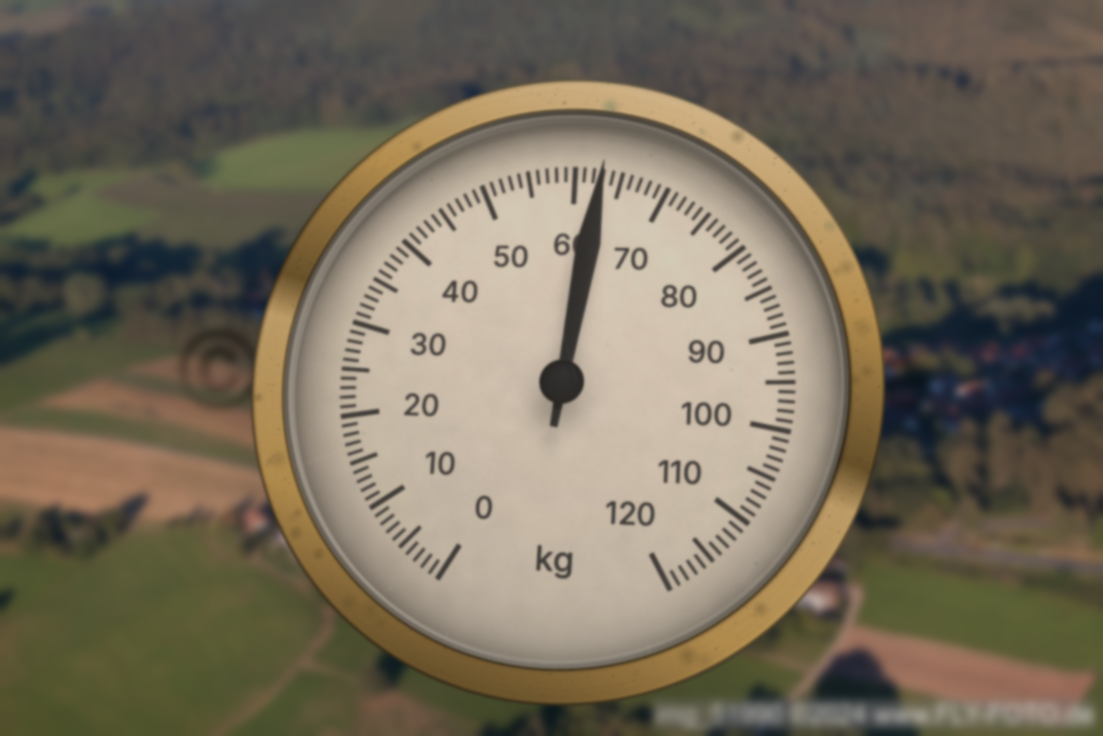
63 kg
